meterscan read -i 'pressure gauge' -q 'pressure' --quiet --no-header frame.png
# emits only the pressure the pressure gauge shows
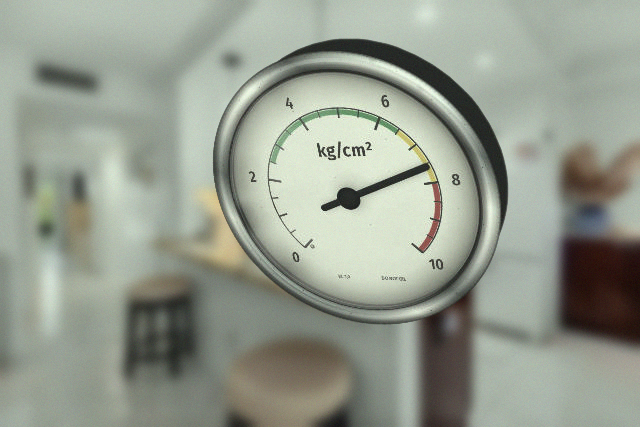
7.5 kg/cm²
